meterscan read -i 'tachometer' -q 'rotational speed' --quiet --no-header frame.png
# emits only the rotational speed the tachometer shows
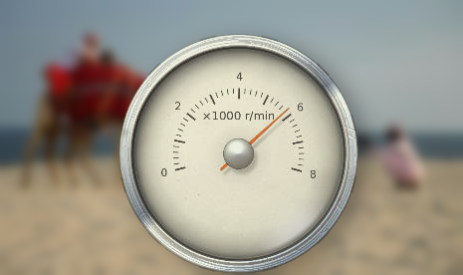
5800 rpm
